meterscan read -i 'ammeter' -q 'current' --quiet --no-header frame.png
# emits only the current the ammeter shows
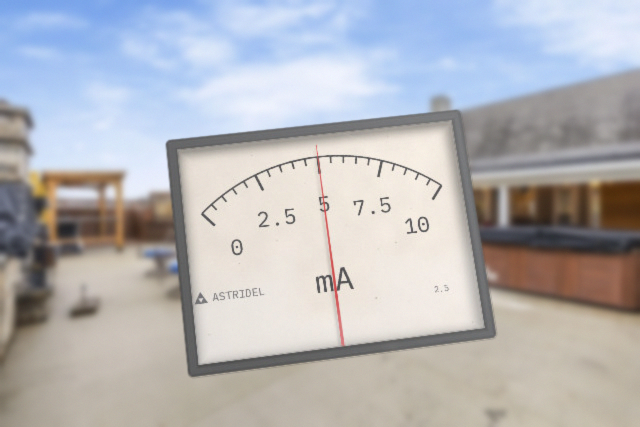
5 mA
